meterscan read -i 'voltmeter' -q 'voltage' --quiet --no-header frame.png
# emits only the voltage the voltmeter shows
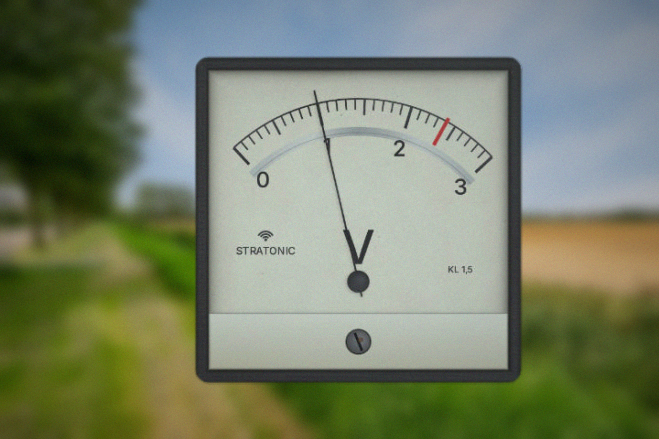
1 V
